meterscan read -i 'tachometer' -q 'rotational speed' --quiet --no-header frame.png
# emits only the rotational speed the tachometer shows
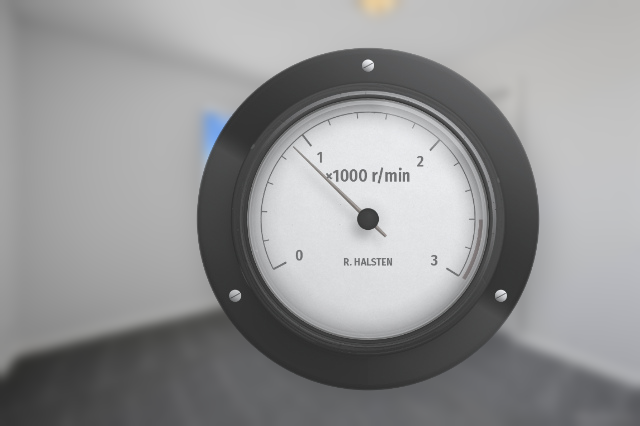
900 rpm
